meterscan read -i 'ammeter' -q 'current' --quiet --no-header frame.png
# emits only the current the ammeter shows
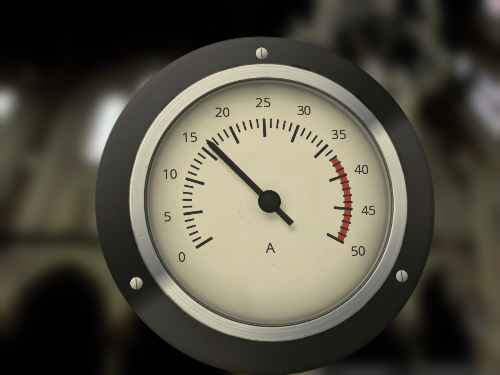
16 A
